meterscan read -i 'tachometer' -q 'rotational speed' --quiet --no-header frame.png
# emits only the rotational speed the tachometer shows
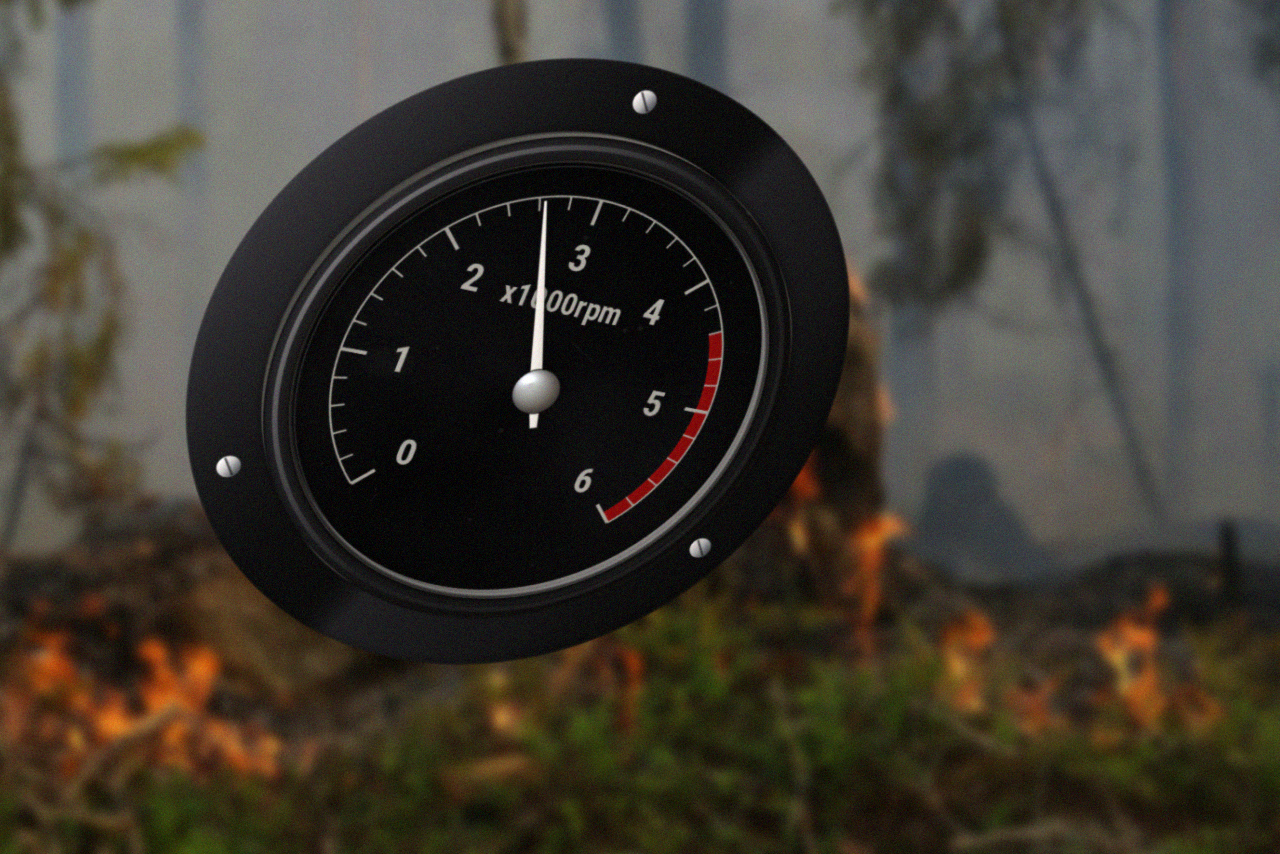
2600 rpm
